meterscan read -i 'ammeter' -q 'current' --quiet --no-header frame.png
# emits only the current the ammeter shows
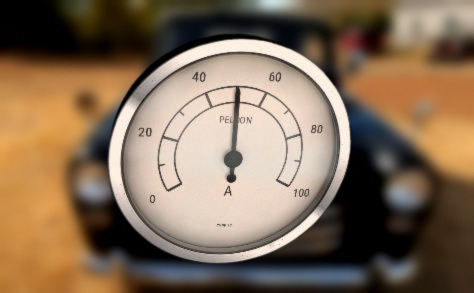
50 A
